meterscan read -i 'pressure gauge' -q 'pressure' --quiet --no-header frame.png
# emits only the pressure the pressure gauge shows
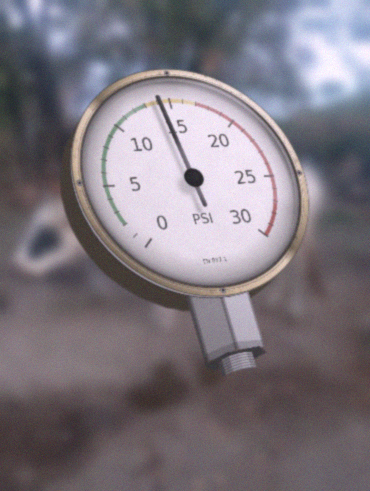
14 psi
